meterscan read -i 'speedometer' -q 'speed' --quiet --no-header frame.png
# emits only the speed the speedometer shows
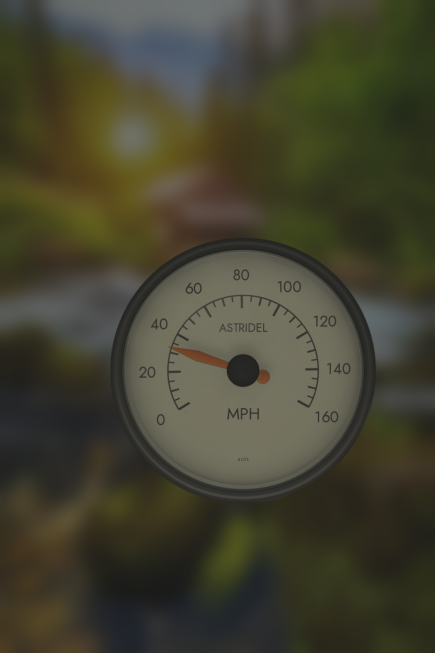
32.5 mph
